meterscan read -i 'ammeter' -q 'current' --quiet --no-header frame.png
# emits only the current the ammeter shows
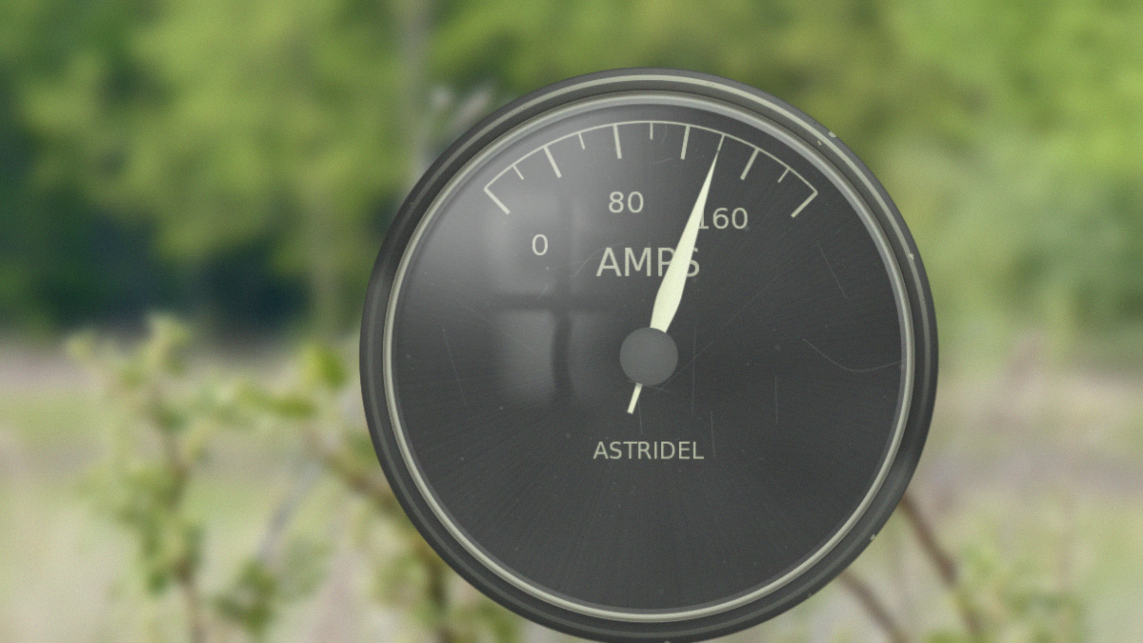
140 A
